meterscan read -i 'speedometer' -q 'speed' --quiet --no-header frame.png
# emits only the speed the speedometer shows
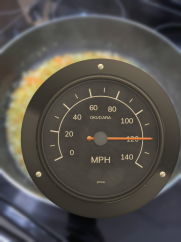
120 mph
